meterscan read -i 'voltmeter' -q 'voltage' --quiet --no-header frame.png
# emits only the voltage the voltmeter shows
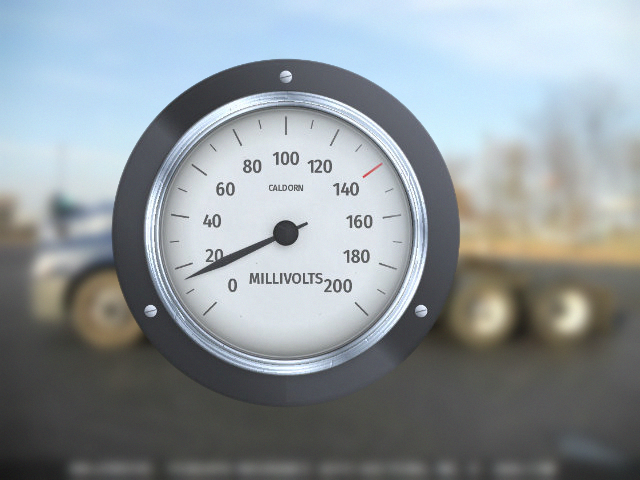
15 mV
